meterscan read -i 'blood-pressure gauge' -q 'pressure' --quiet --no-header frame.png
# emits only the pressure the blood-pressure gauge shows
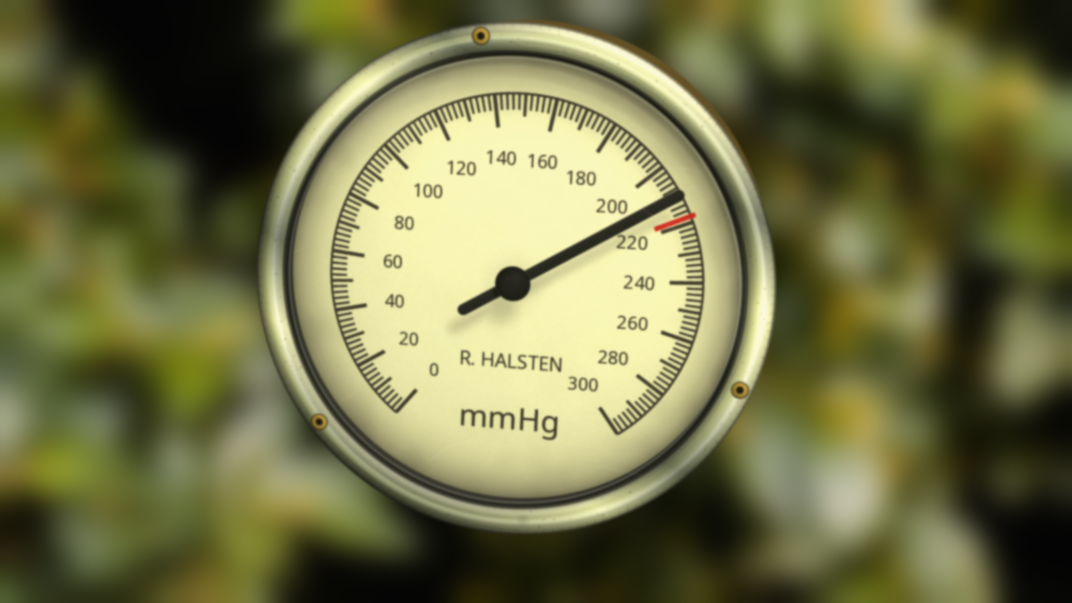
210 mmHg
